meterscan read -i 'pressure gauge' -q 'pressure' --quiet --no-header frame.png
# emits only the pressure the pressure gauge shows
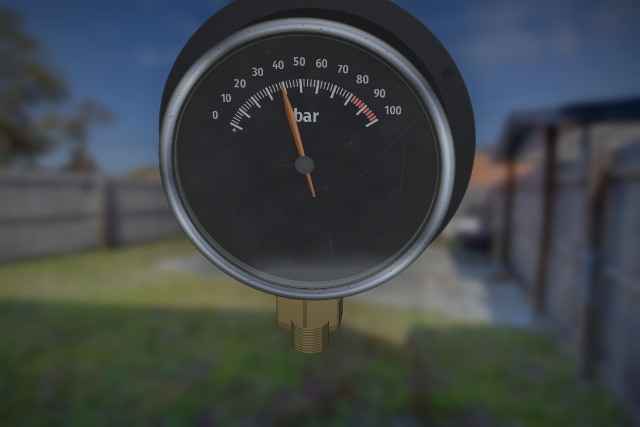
40 bar
